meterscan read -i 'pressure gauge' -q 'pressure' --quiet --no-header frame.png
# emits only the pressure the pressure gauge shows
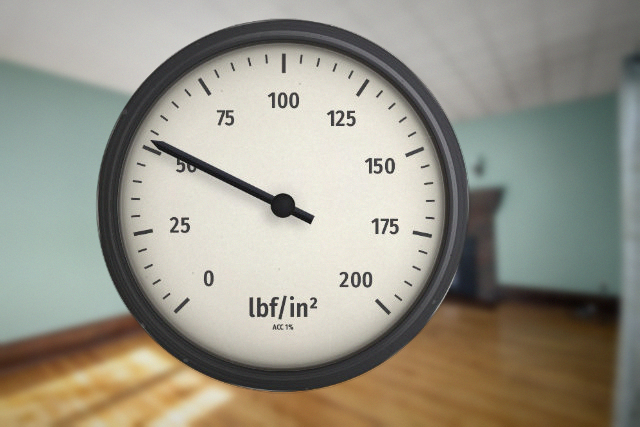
52.5 psi
